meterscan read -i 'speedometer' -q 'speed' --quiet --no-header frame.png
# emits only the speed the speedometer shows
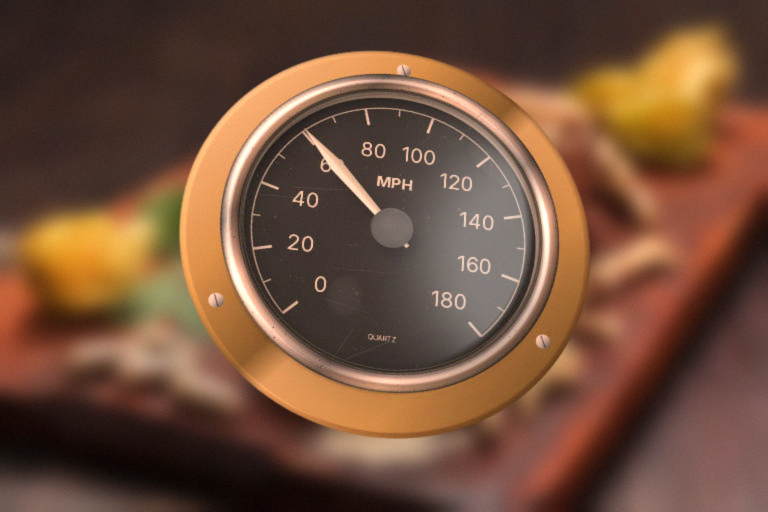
60 mph
